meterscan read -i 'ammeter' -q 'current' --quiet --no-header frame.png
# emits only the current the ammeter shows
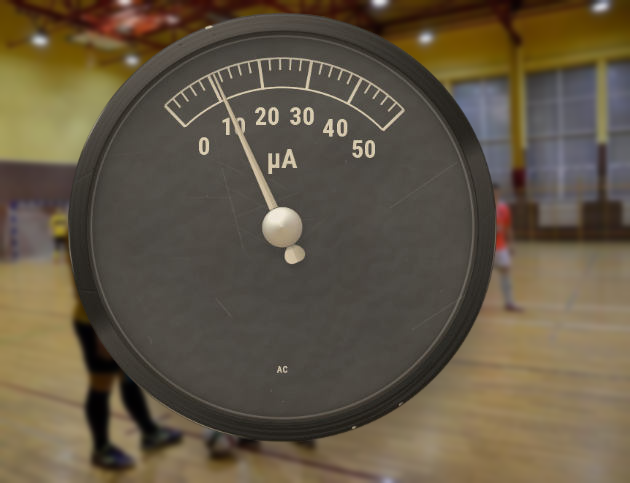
11 µA
